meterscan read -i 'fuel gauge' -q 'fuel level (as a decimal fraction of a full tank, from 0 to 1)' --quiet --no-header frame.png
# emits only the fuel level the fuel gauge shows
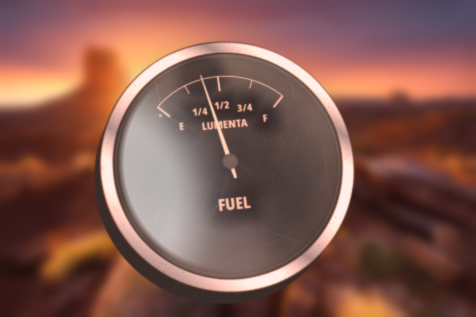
0.375
